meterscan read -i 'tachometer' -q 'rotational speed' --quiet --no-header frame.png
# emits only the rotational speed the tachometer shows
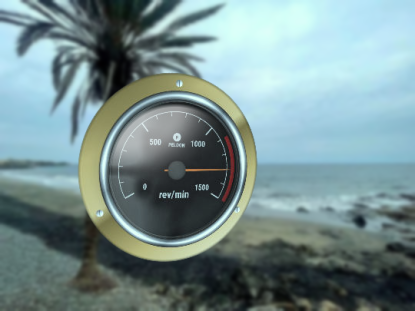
1300 rpm
